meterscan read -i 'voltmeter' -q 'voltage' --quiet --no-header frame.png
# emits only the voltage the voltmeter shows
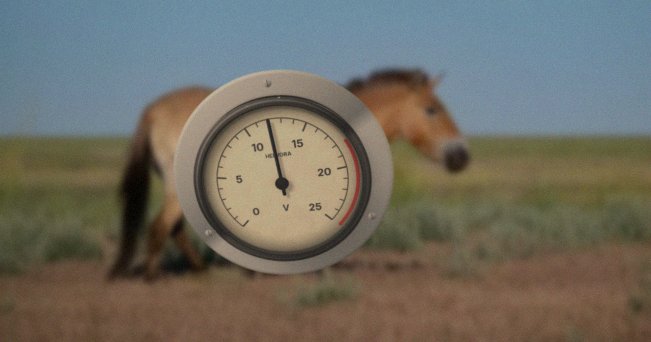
12 V
